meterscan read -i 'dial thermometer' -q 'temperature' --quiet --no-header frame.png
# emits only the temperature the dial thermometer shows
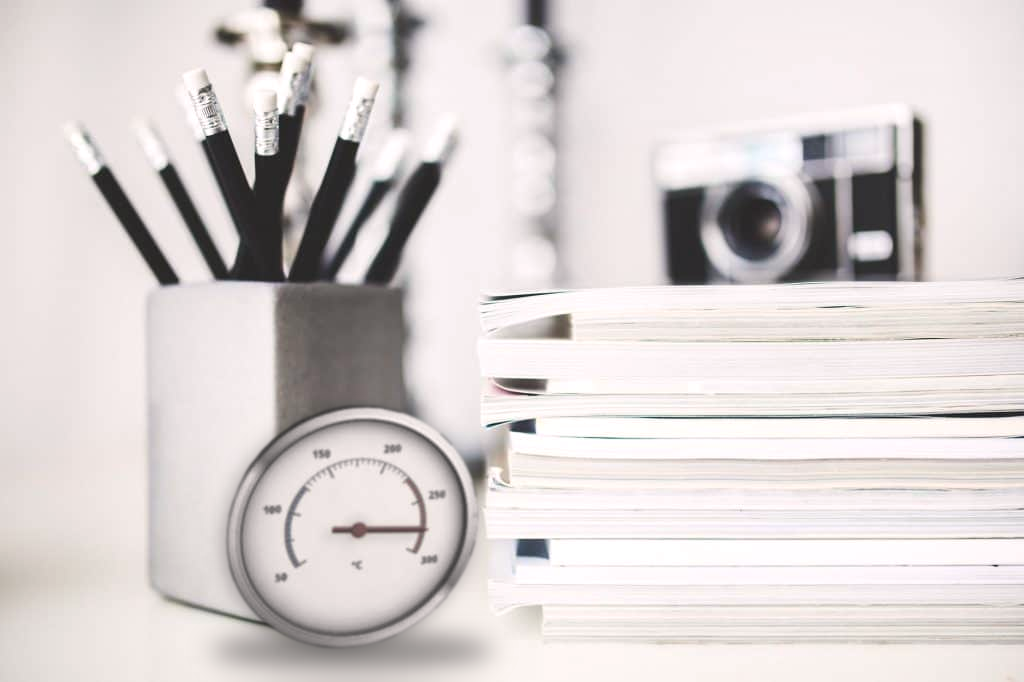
275 °C
